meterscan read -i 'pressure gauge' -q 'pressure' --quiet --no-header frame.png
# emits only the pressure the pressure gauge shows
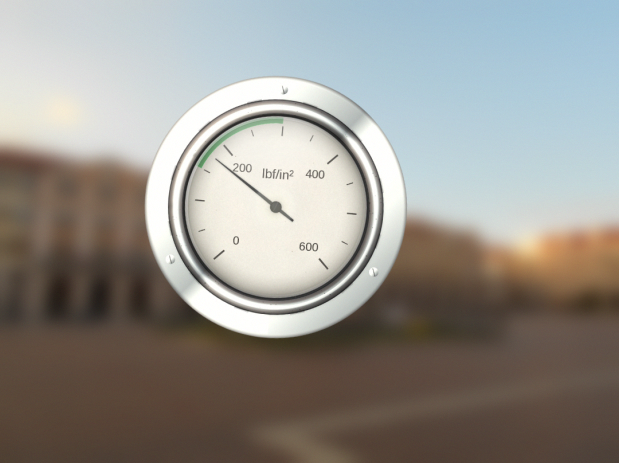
175 psi
